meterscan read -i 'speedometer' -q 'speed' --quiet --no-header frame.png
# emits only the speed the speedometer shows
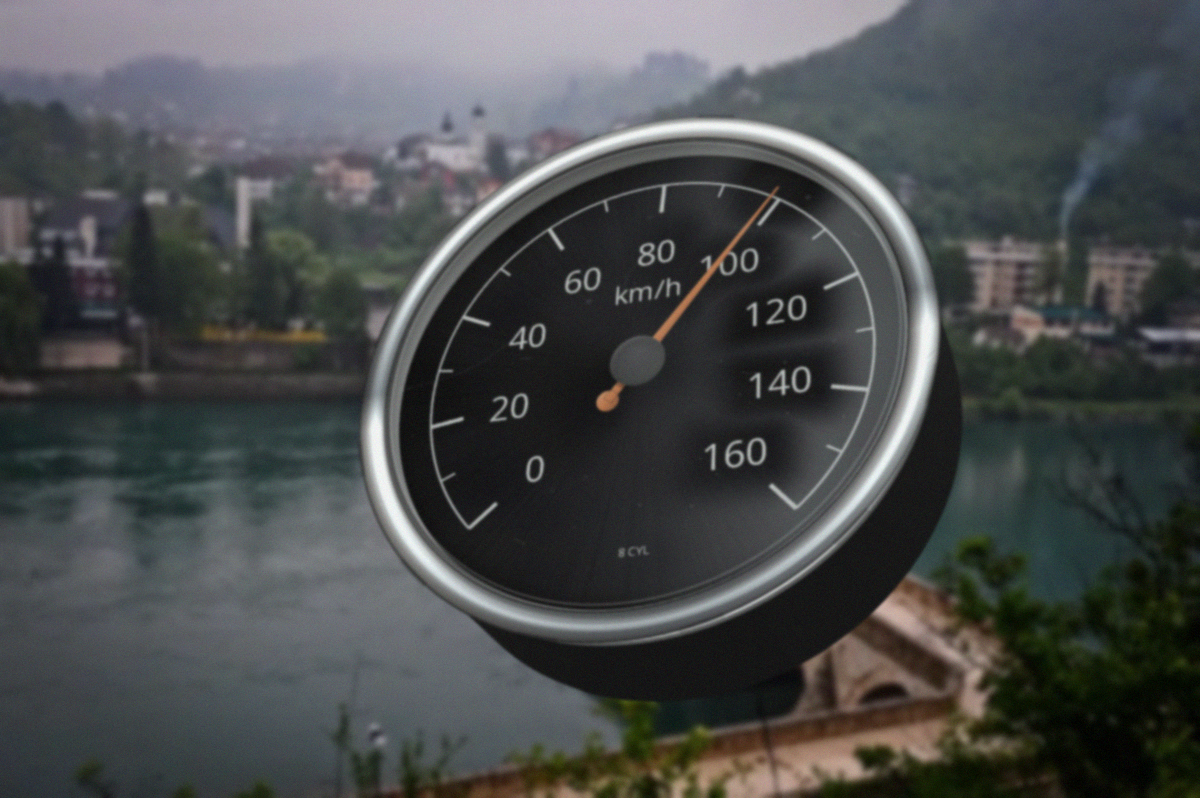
100 km/h
